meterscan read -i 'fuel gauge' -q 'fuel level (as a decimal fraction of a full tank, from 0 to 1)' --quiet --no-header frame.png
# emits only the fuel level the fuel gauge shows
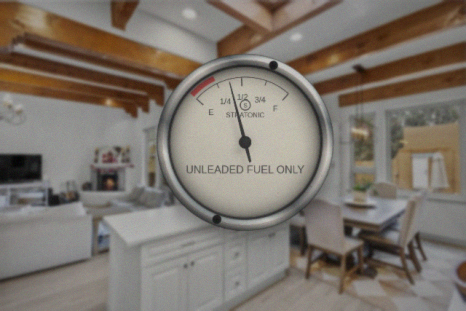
0.375
